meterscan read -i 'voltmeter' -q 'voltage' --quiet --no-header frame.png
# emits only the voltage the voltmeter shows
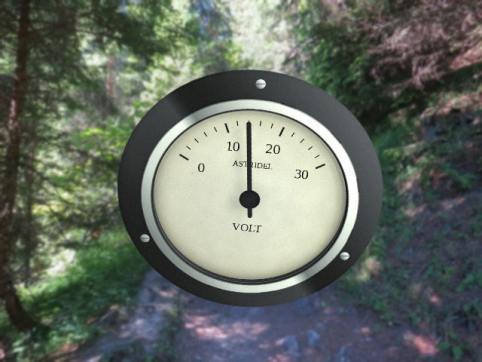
14 V
